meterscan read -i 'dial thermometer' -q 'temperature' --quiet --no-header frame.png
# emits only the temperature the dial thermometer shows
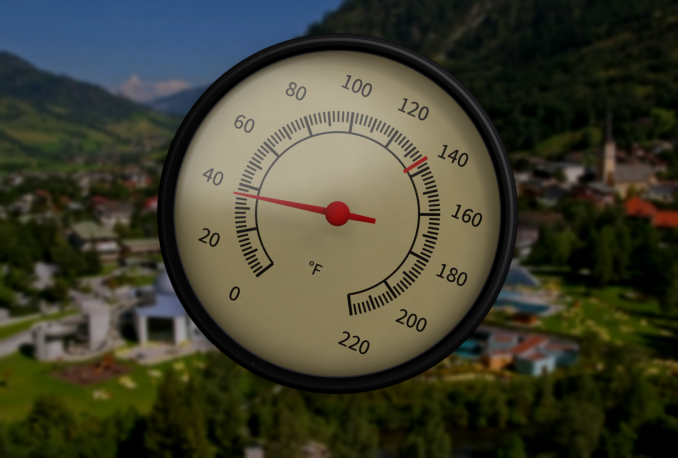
36 °F
